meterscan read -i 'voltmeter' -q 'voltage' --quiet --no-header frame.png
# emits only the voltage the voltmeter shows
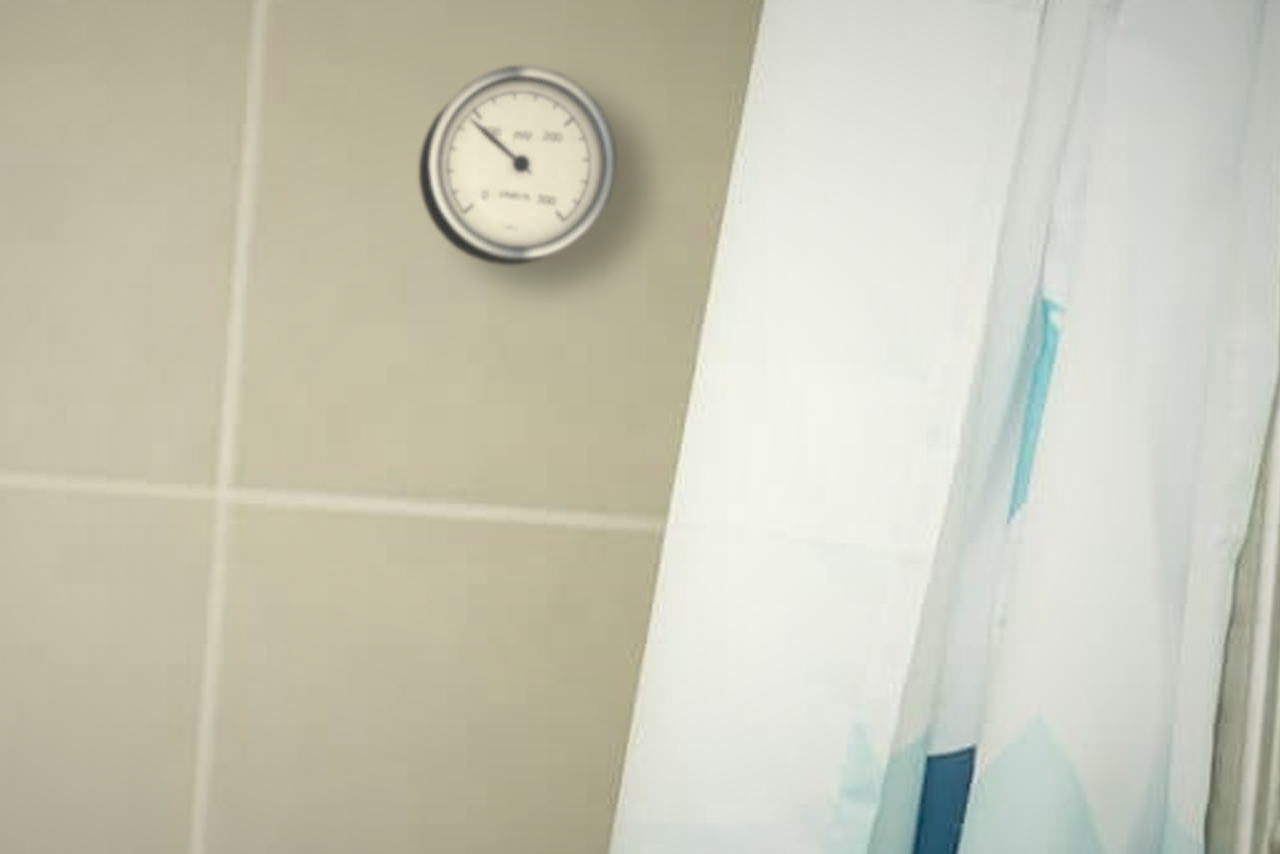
90 mV
